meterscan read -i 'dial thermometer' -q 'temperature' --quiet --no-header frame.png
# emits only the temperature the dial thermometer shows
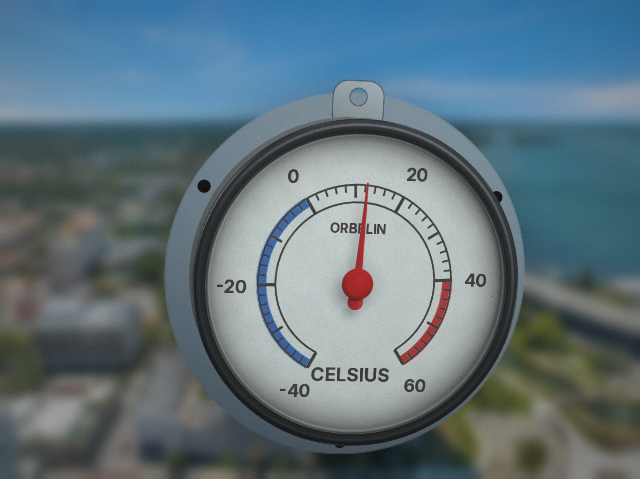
12 °C
